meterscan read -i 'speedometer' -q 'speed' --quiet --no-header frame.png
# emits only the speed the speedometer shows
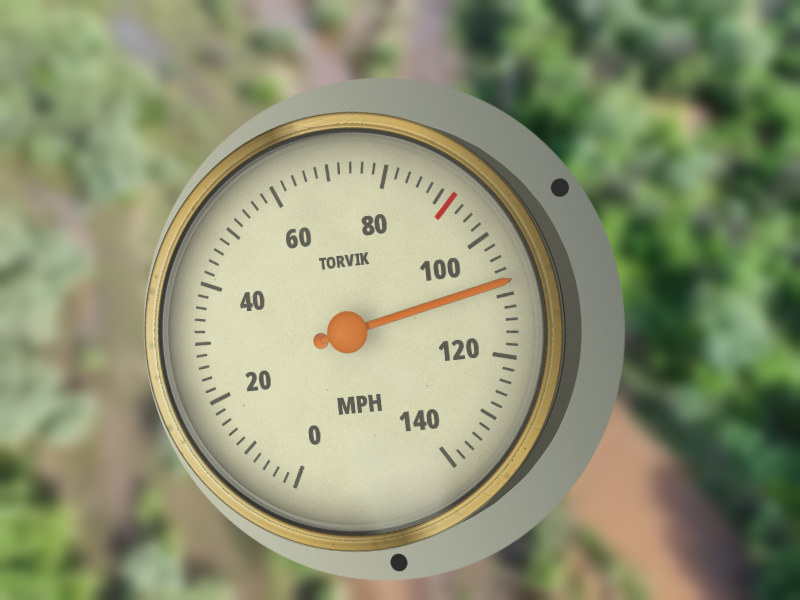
108 mph
